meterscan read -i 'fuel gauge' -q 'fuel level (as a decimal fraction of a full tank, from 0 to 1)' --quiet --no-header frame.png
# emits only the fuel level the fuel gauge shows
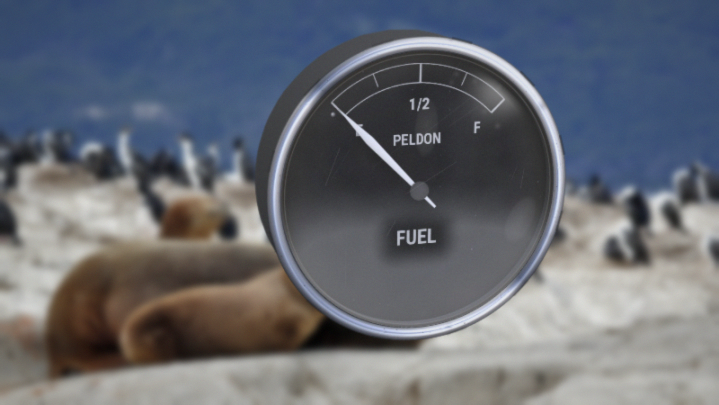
0
